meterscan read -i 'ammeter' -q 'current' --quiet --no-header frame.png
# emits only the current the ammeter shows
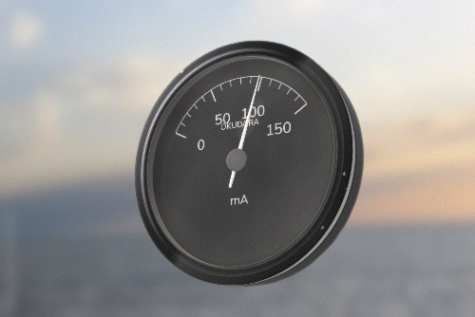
100 mA
